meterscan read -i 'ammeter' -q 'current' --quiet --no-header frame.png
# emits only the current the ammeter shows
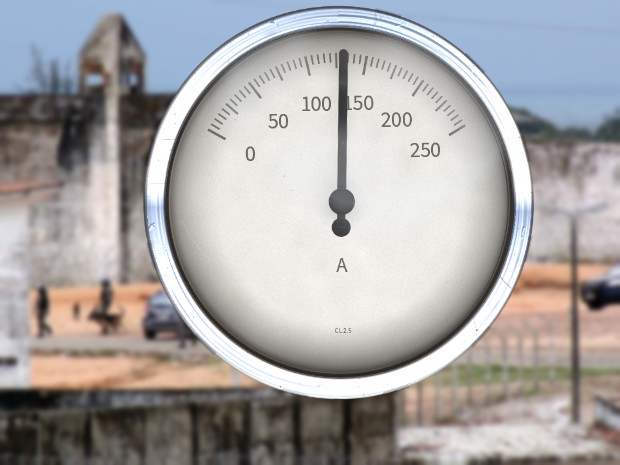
130 A
